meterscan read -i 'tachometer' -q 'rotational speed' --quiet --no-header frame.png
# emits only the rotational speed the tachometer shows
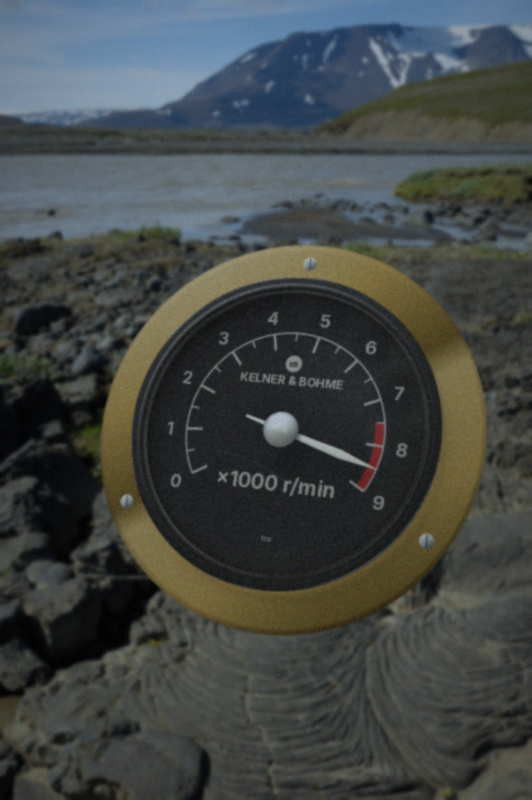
8500 rpm
